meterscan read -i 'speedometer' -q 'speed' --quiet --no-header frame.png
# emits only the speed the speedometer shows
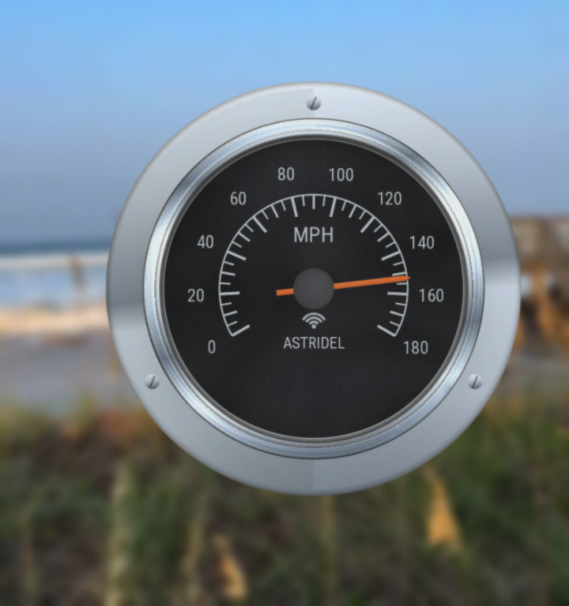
152.5 mph
